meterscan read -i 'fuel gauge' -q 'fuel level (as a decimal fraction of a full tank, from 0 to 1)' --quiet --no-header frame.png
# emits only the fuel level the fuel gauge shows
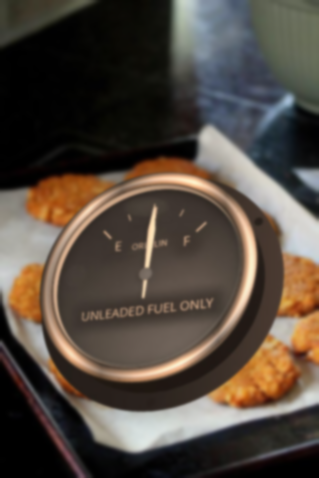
0.5
